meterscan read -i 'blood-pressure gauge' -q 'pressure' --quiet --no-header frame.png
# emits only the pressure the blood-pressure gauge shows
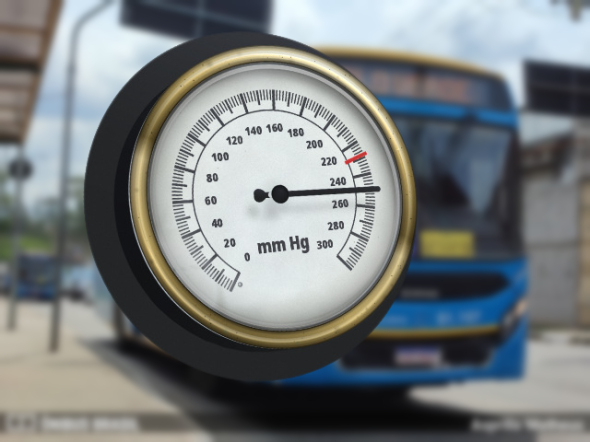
250 mmHg
